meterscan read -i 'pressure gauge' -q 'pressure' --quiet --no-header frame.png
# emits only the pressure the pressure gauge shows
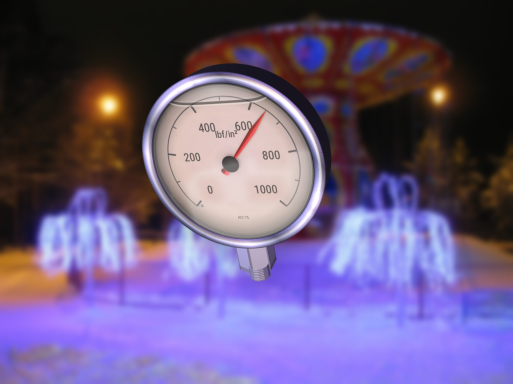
650 psi
